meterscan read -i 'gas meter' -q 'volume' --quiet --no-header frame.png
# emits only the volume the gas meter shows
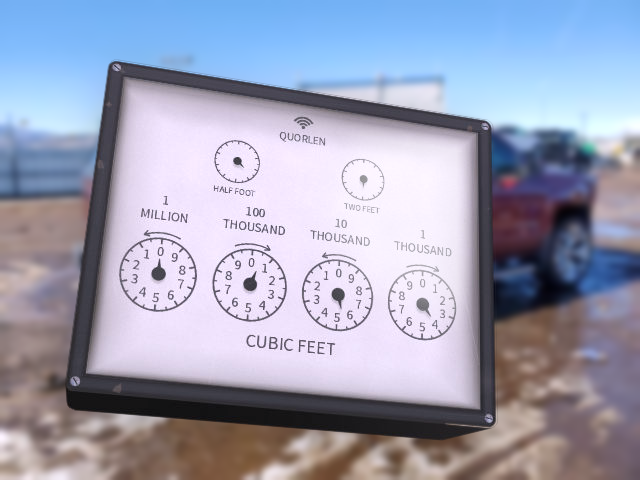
5400 ft³
